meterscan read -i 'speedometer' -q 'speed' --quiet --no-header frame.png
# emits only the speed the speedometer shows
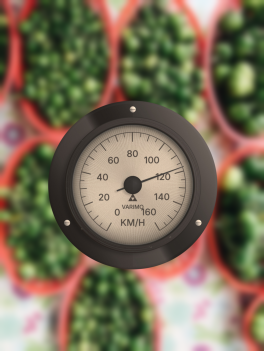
117.5 km/h
